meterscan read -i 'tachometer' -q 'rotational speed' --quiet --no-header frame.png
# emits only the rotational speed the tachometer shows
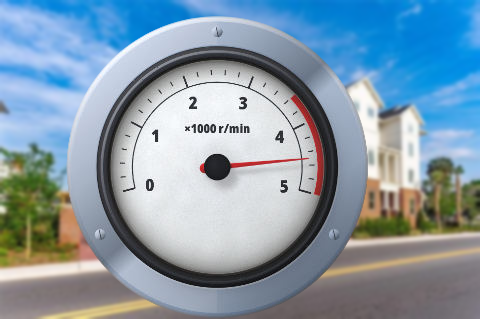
4500 rpm
